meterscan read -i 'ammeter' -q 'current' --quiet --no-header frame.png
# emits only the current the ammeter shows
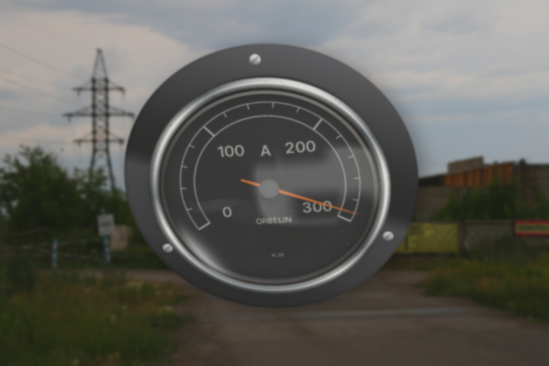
290 A
